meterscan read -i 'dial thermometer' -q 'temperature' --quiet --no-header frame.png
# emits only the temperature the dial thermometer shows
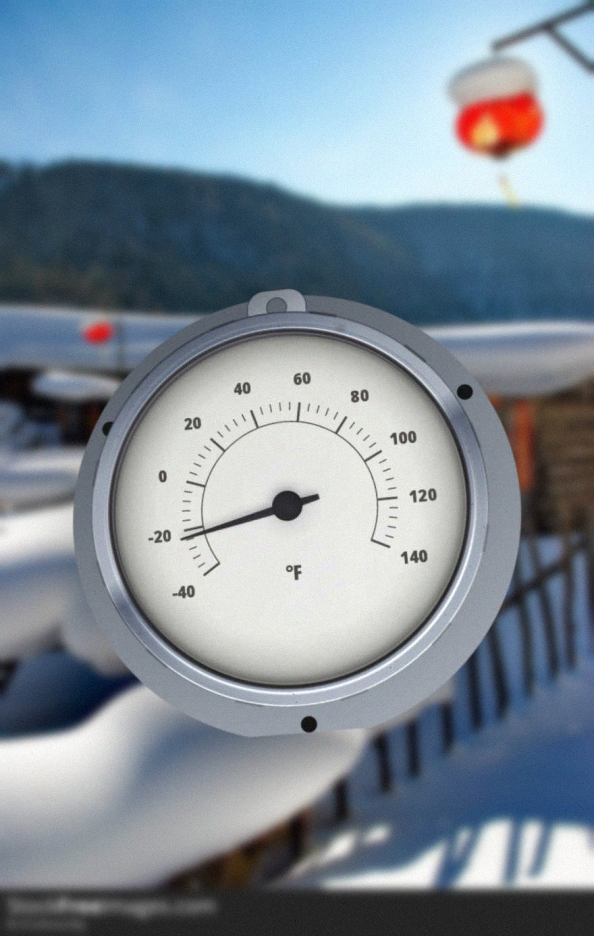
-24 °F
